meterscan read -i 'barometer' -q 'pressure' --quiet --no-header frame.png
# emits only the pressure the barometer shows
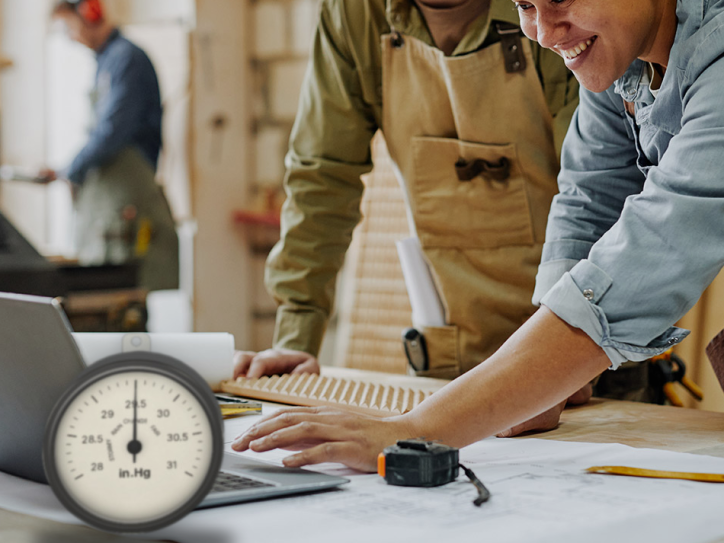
29.5 inHg
